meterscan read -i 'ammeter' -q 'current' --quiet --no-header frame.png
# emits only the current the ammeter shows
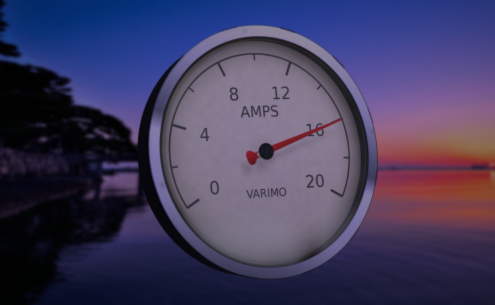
16 A
